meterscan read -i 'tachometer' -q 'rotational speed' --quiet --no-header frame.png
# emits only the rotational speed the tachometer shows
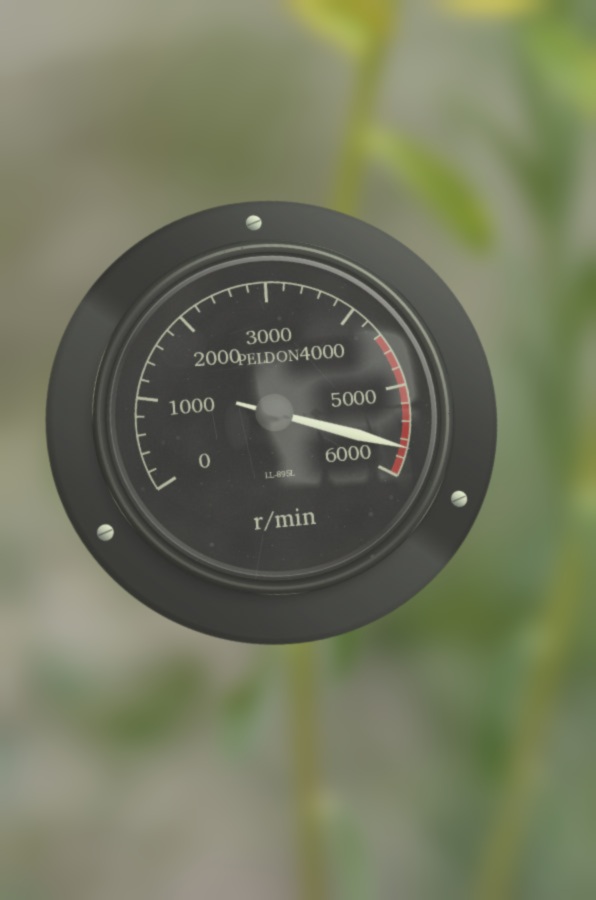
5700 rpm
